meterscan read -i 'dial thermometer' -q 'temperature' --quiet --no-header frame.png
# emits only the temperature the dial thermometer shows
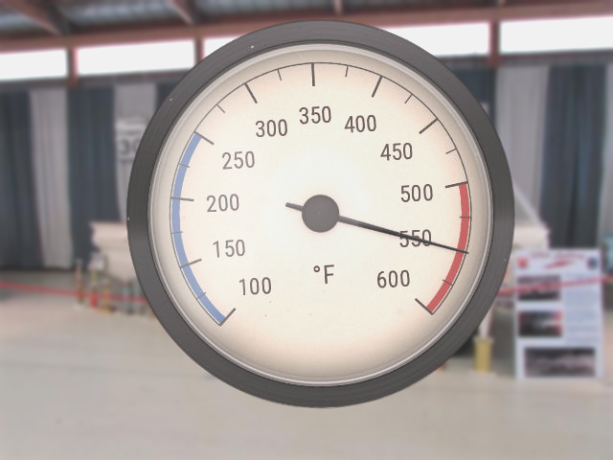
550 °F
